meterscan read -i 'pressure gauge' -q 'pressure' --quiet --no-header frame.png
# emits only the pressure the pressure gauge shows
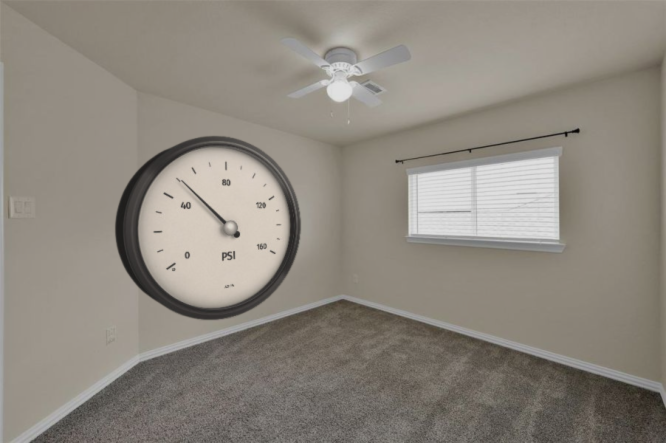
50 psi
